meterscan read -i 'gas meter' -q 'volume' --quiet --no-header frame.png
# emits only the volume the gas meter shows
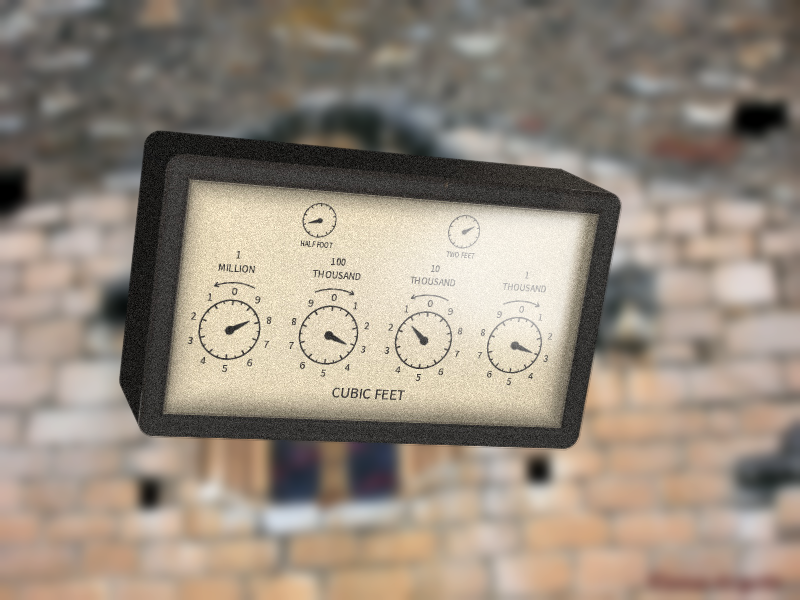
831300 ft³
